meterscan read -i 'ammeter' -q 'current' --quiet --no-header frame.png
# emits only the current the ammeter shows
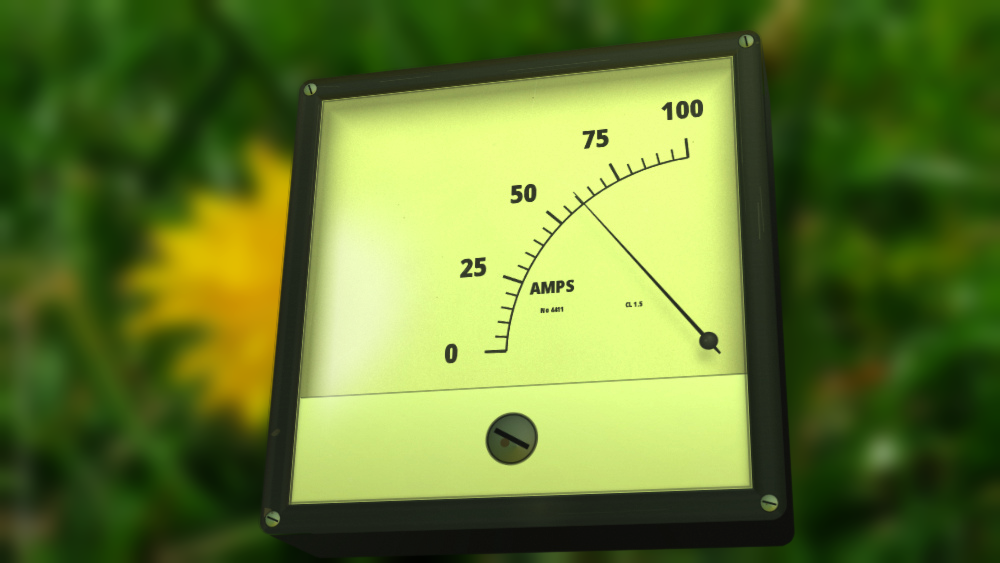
60 A
